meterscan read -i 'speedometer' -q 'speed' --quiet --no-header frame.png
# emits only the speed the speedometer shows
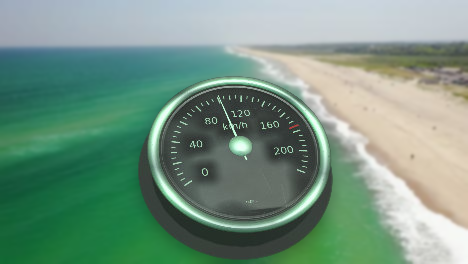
100 km/h
